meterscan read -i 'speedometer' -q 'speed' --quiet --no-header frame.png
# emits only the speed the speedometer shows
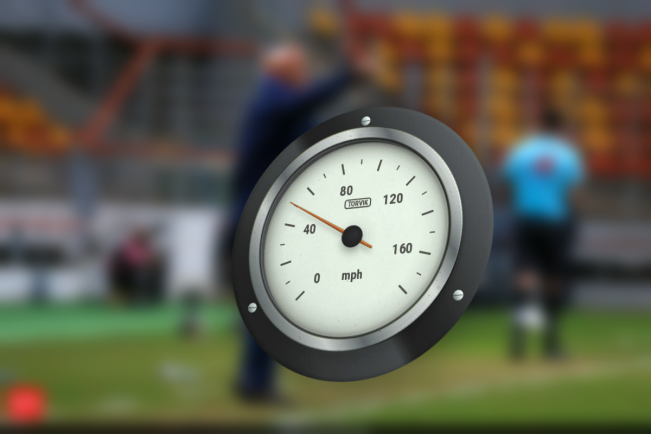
50 mph
